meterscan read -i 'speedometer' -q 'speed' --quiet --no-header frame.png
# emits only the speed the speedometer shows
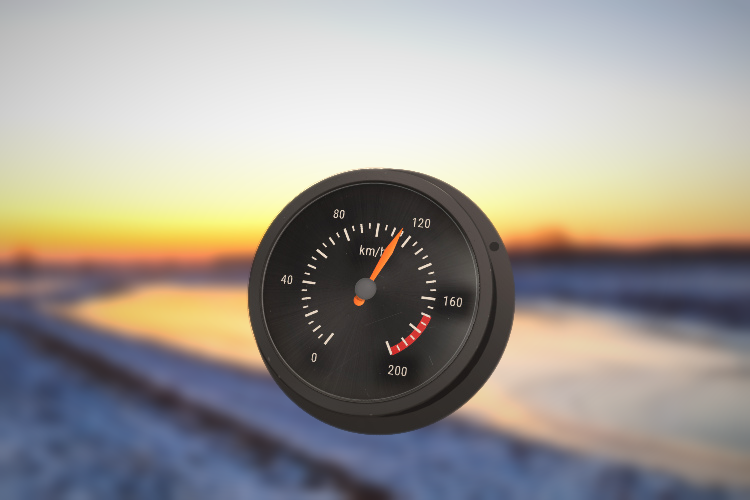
115 km/h
